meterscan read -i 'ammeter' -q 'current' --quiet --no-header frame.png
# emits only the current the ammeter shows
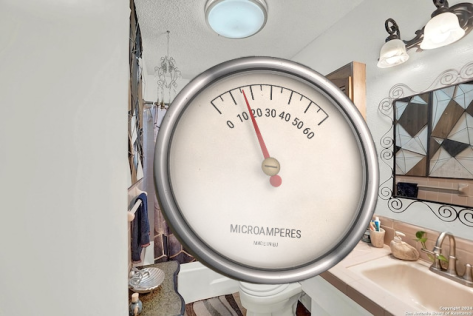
15 µA
